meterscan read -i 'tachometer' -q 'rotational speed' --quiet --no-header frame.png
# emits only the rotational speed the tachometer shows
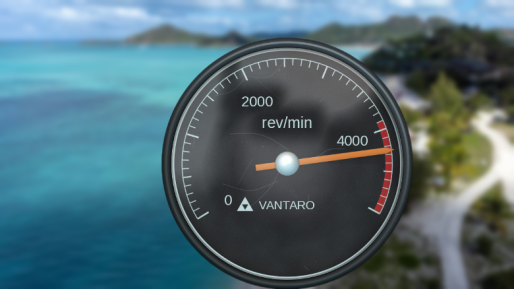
4250 rpm
